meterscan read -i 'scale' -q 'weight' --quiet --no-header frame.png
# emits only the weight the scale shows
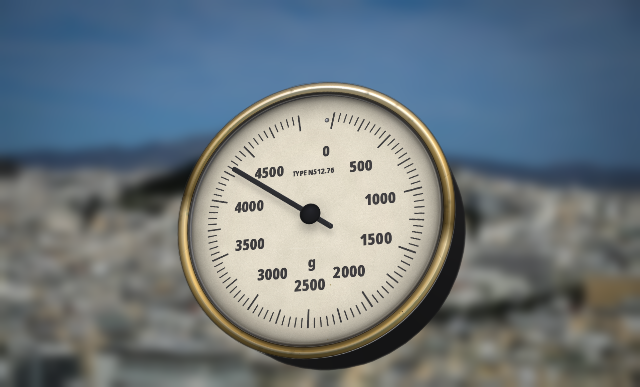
4300 g
